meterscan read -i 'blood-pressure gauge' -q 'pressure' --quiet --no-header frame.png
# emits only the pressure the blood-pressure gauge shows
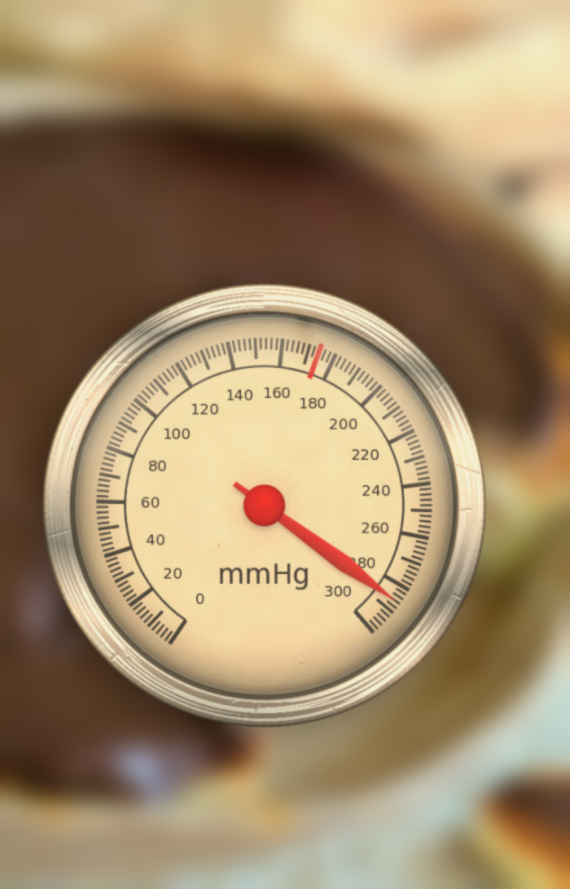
286 mmHg
